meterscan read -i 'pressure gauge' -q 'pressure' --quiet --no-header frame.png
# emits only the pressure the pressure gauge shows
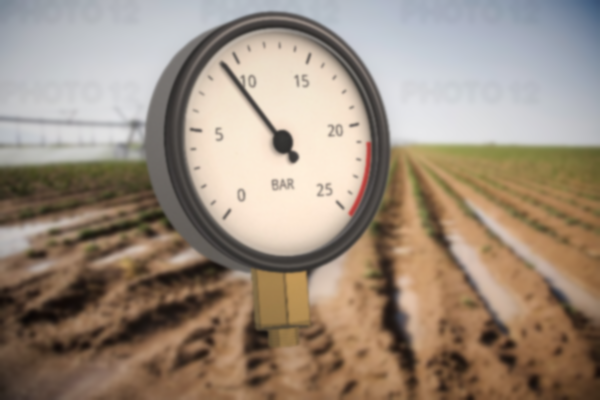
9 bar
